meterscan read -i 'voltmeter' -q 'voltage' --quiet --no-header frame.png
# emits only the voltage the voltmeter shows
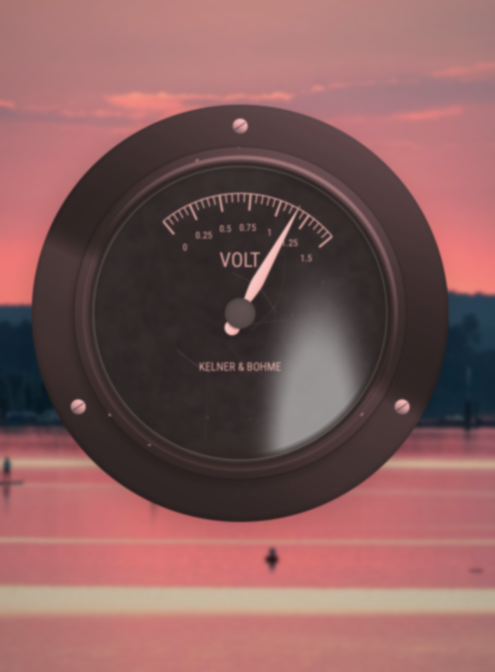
1.15 V
